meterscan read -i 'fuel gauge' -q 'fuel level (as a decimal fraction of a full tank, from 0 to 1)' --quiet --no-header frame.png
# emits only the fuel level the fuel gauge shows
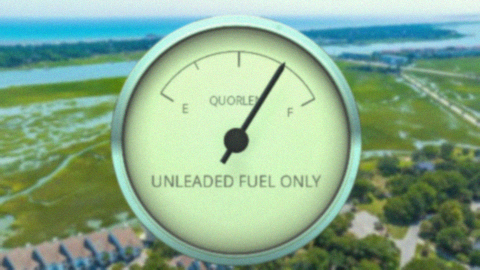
0.75
